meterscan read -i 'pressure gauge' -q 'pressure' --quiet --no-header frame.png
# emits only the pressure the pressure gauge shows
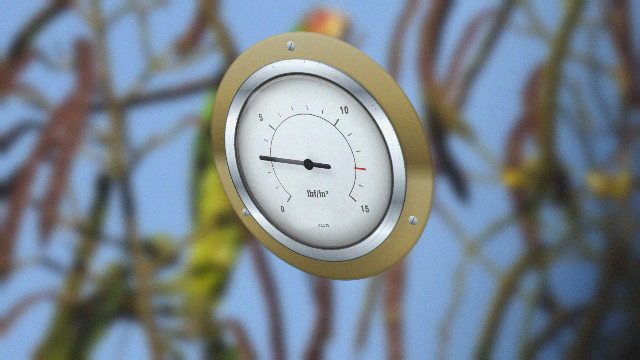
3 psi
